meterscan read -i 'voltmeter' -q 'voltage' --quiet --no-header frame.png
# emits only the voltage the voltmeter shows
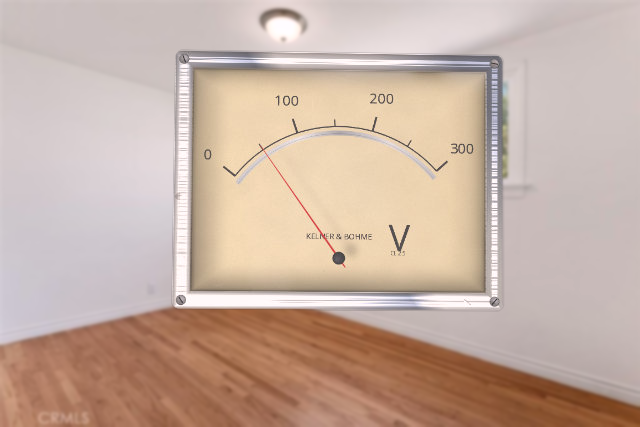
50 V
